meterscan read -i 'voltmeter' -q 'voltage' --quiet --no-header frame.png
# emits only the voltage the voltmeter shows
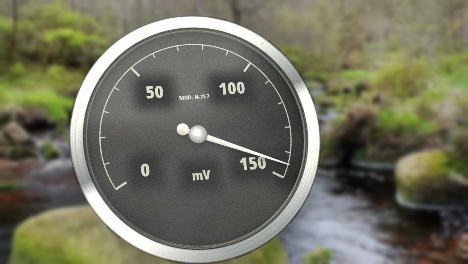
145 mV
